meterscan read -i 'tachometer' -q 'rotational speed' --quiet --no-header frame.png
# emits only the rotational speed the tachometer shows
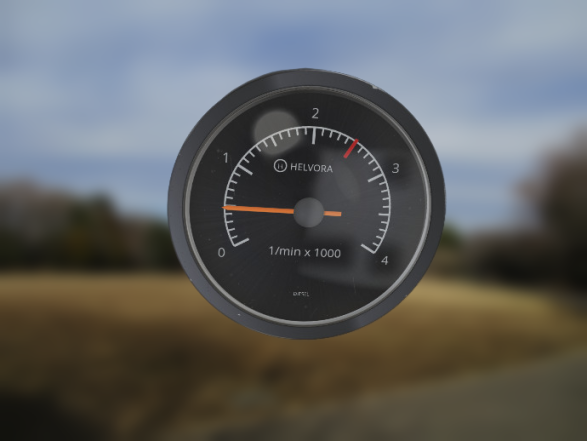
500 rpm
